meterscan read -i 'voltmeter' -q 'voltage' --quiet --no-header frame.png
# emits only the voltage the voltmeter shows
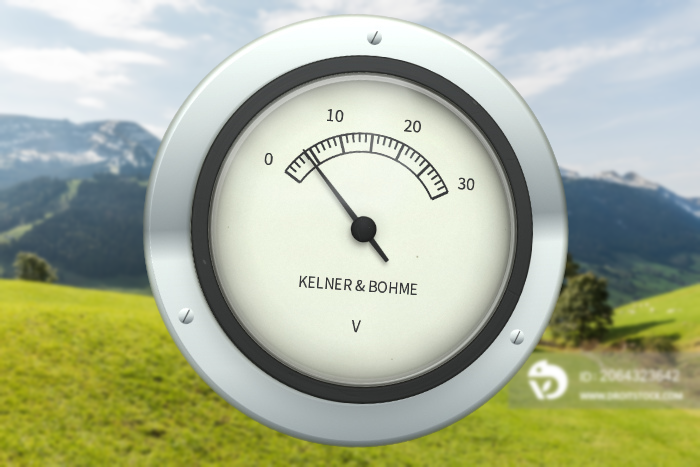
4 V
